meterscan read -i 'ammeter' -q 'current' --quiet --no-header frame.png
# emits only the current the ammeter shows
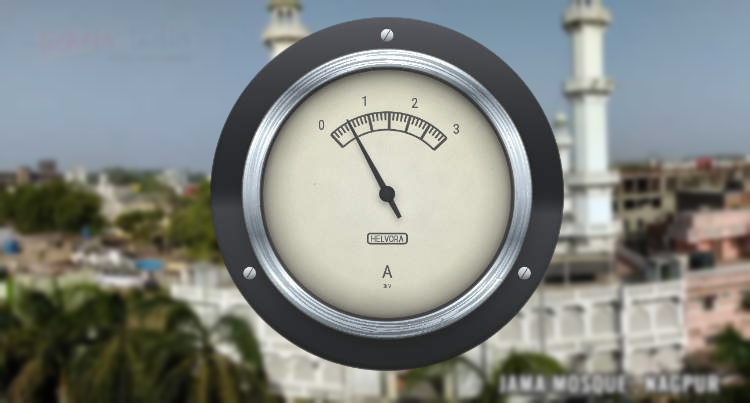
0.5 A
